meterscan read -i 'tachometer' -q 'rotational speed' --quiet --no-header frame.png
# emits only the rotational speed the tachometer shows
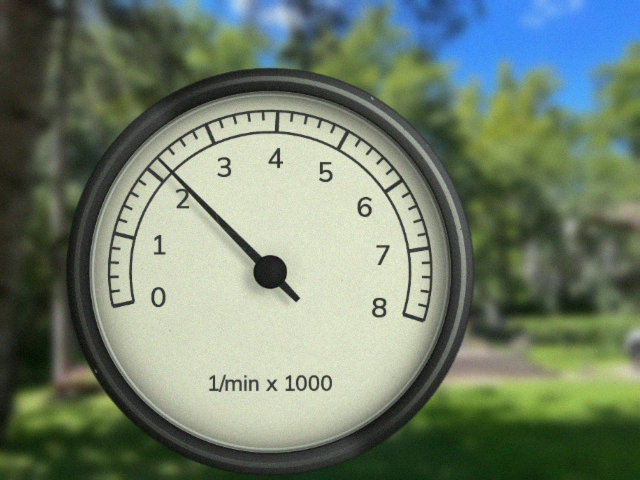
2200 rpm
